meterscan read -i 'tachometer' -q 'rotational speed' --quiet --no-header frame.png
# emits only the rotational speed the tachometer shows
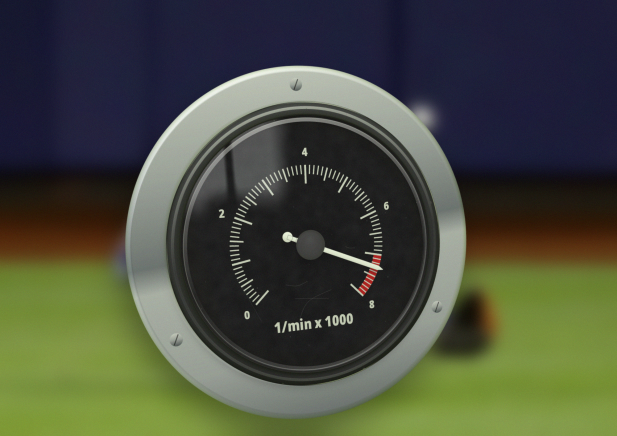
7300 rpm
